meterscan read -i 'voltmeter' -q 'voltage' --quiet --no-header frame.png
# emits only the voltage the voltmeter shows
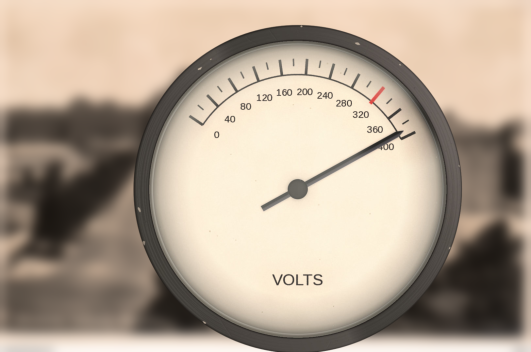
390 V
